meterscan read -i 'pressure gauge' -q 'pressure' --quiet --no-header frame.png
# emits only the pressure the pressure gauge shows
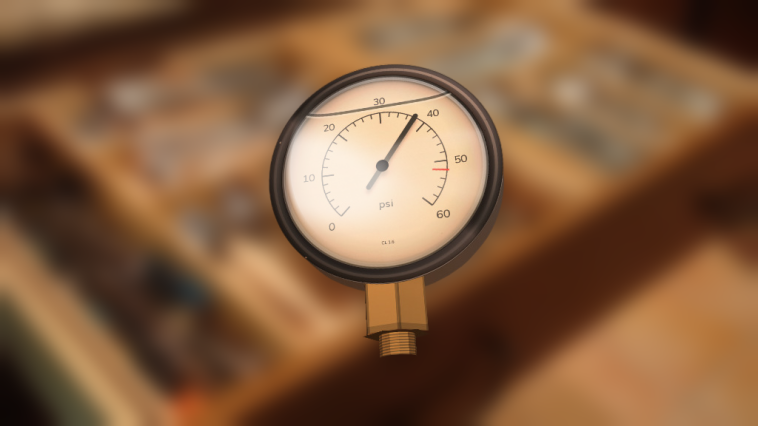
38 psi
